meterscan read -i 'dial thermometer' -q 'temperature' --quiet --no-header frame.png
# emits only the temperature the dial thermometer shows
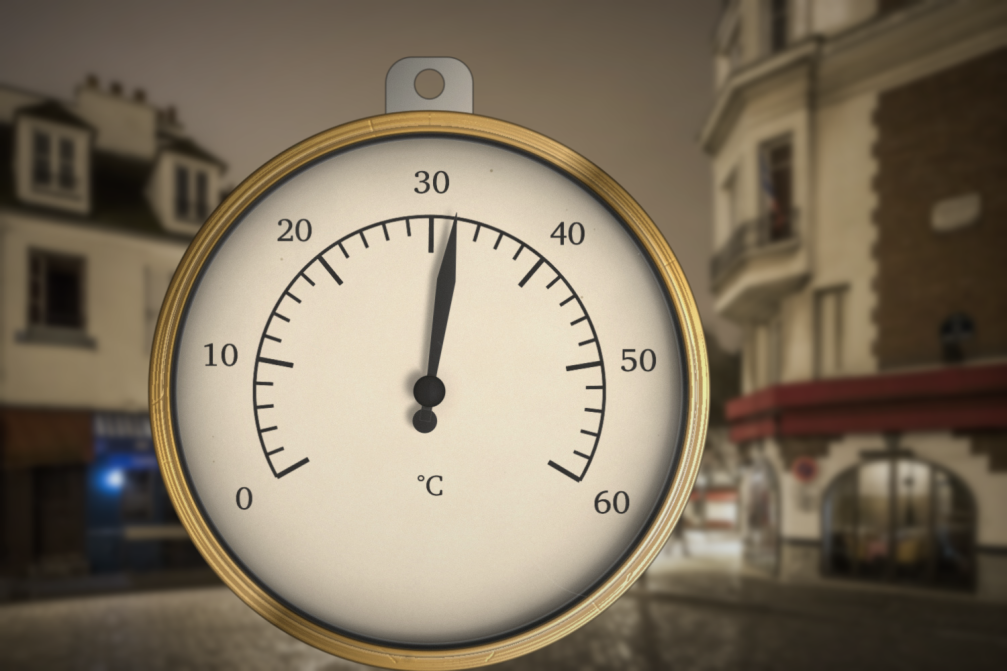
32 °C
